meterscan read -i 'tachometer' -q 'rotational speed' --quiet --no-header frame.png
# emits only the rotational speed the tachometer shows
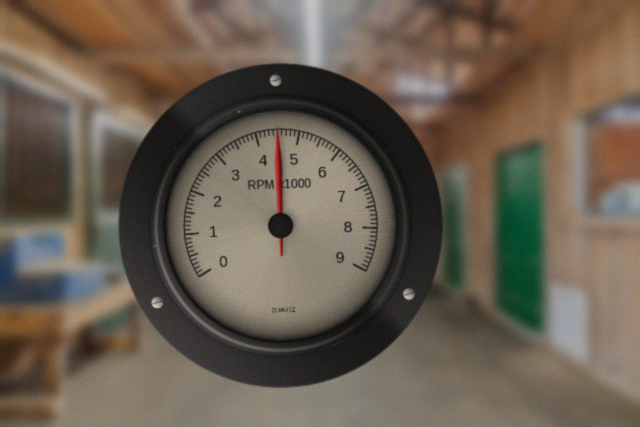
4500 rpm
